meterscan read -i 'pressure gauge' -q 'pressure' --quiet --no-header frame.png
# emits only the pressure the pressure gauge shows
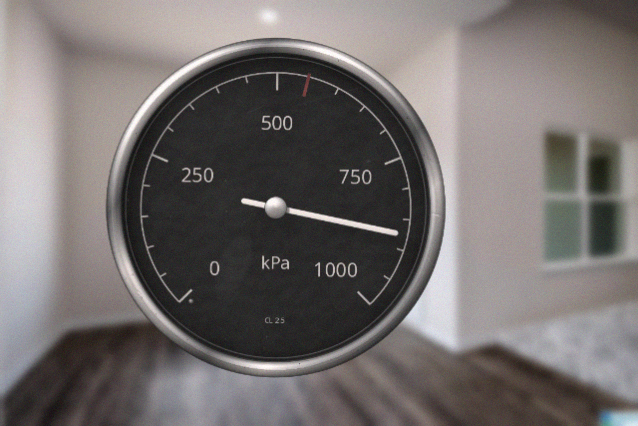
875 kPa
